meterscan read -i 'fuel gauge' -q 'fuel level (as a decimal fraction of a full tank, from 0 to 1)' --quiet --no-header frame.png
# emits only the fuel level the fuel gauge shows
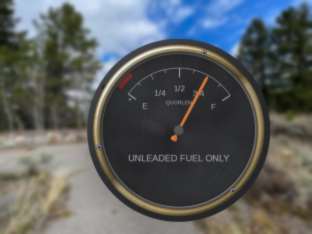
0.75
